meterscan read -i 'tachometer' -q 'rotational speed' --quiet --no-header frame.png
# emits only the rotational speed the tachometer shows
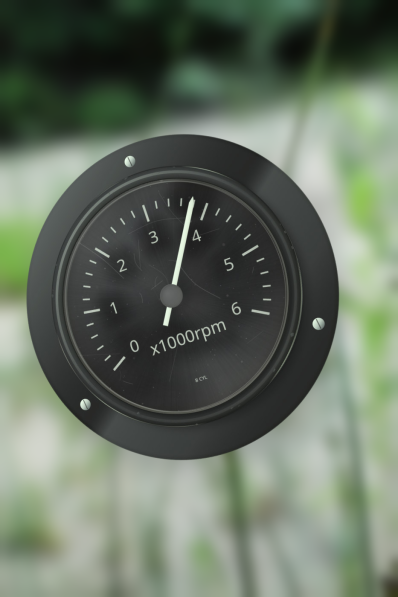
3800 rpm
